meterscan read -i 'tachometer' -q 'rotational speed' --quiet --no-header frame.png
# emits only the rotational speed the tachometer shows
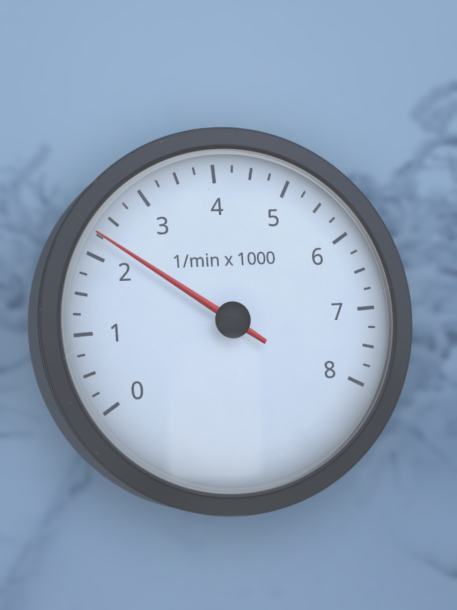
2250 rpm
